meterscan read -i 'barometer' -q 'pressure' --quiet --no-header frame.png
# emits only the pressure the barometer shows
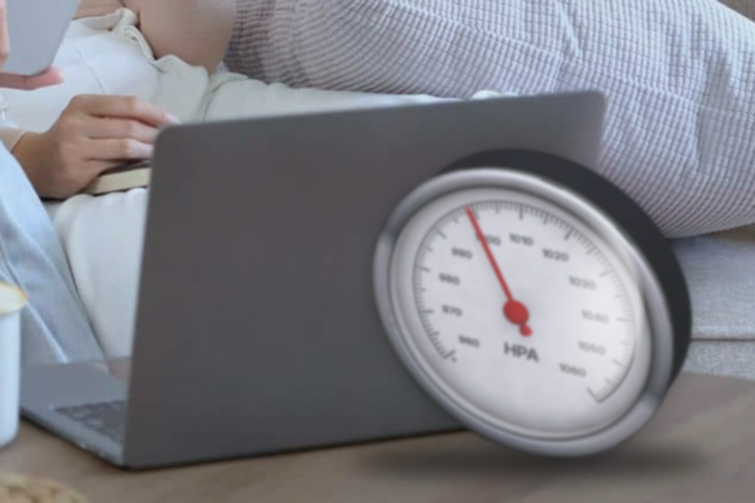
1000 hPa
